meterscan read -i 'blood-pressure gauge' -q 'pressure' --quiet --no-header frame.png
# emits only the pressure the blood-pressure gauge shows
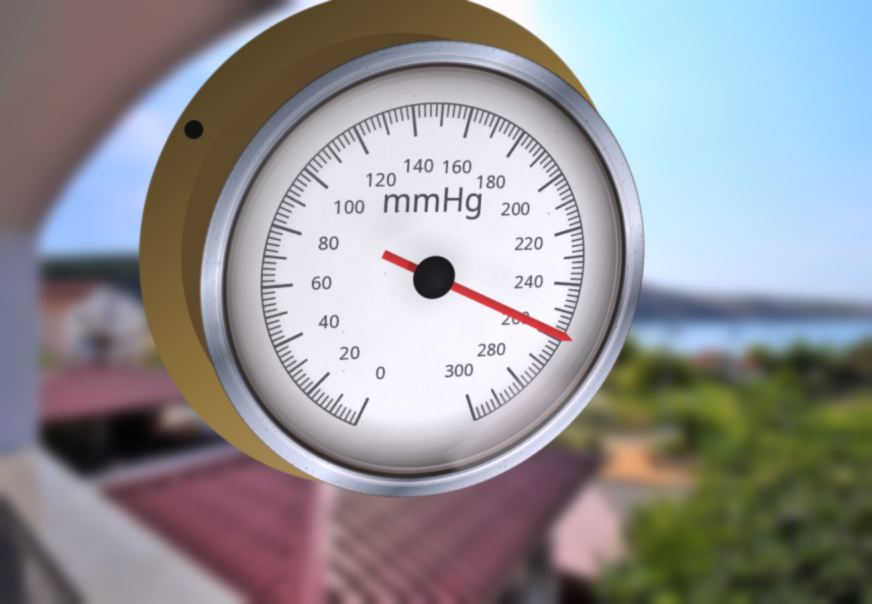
258 mmHg
